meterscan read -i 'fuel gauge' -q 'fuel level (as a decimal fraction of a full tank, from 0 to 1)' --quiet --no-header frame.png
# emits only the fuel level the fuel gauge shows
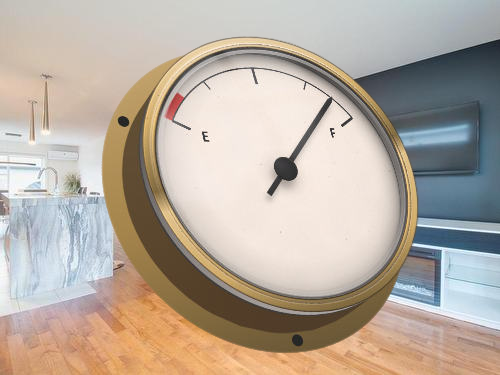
0.875
